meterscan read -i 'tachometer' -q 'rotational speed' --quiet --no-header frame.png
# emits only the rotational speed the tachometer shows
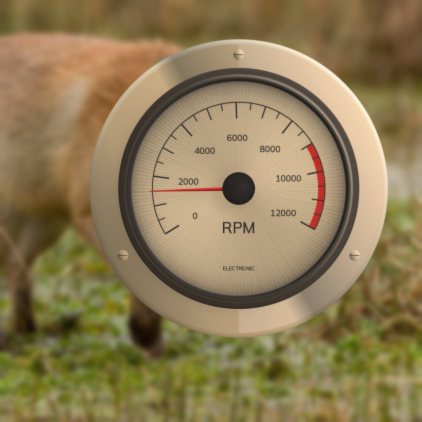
1500 rpm
